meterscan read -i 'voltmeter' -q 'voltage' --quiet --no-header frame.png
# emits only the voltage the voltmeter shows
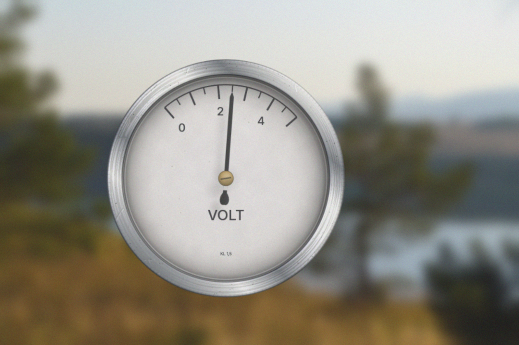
2.5 V
